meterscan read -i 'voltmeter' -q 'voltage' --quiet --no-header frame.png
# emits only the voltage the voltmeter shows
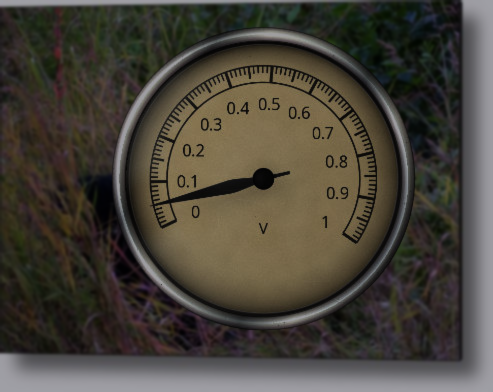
0.05 V
